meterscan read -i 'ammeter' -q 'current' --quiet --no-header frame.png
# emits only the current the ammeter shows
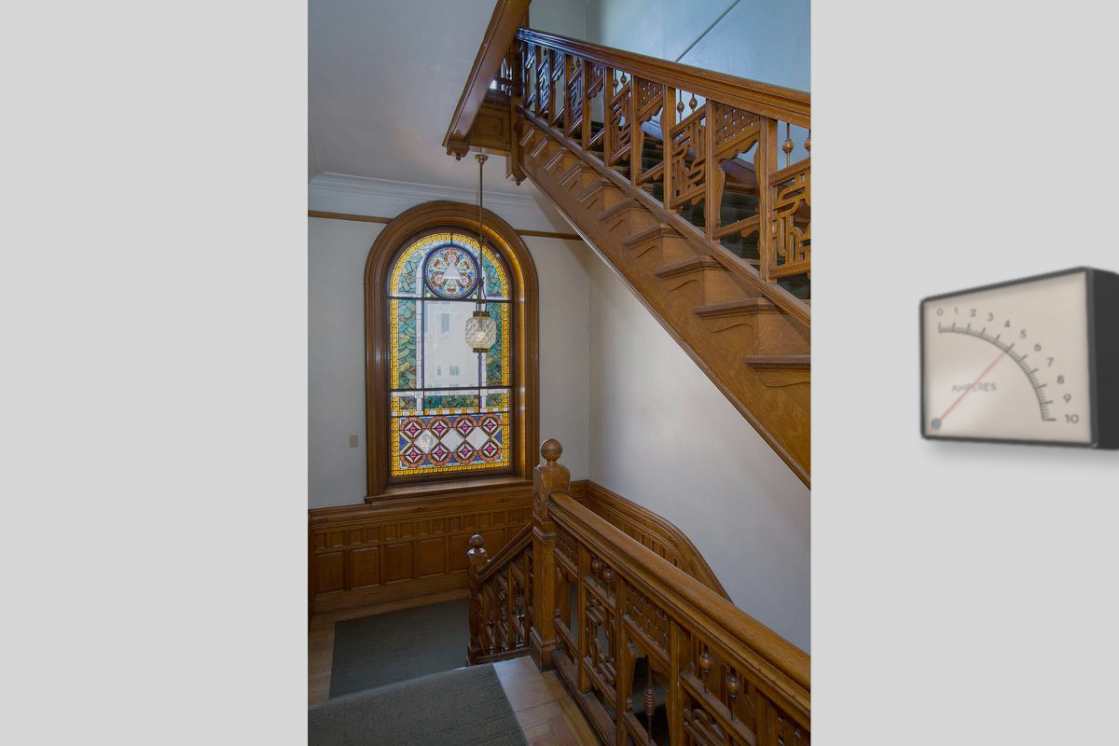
5 A
